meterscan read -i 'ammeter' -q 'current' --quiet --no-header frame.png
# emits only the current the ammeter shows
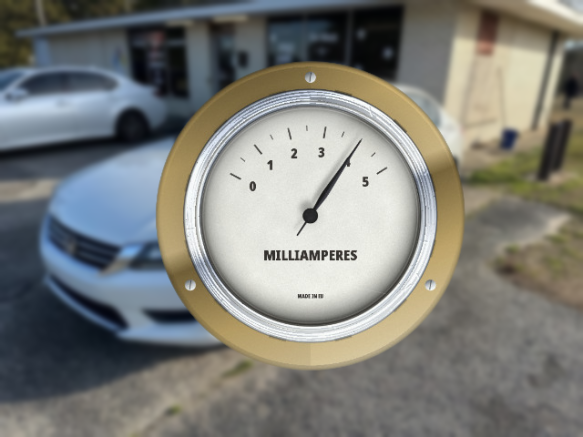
4 mA
